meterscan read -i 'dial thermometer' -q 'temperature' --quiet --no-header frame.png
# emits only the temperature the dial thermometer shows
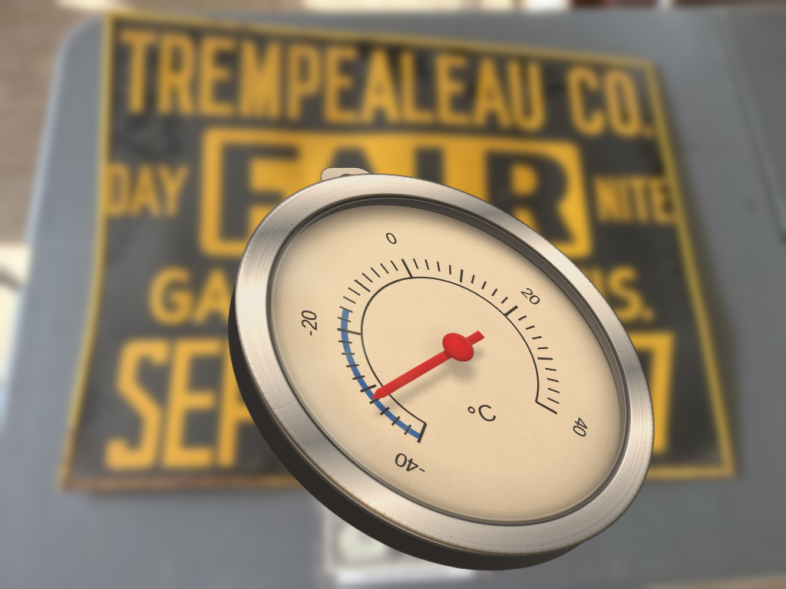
-32 °C
